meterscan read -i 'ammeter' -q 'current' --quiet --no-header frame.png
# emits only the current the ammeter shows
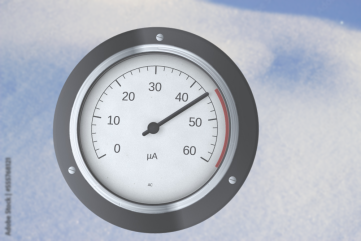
44 µA
